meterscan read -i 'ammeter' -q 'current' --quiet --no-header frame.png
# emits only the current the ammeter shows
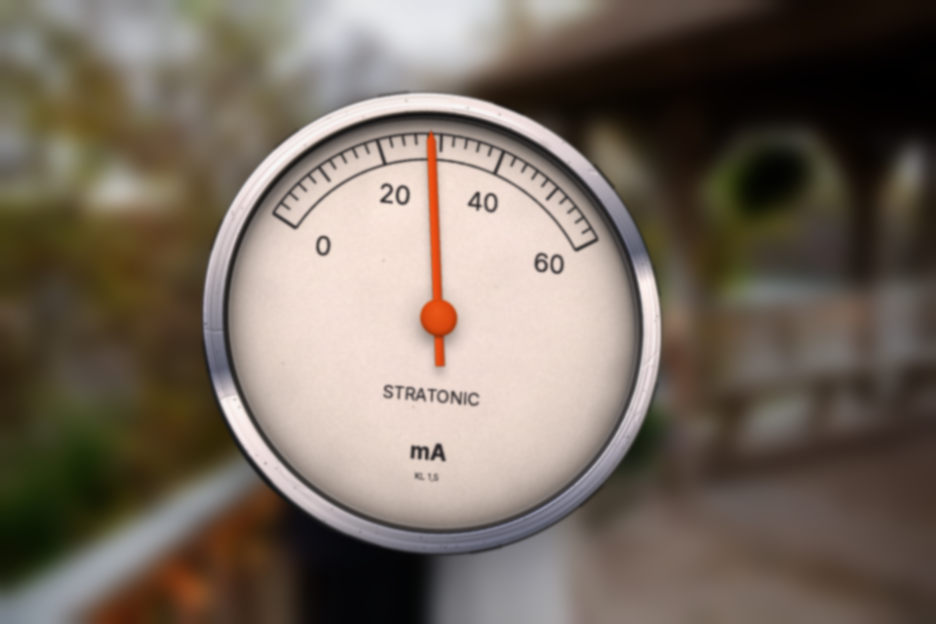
28 mA
